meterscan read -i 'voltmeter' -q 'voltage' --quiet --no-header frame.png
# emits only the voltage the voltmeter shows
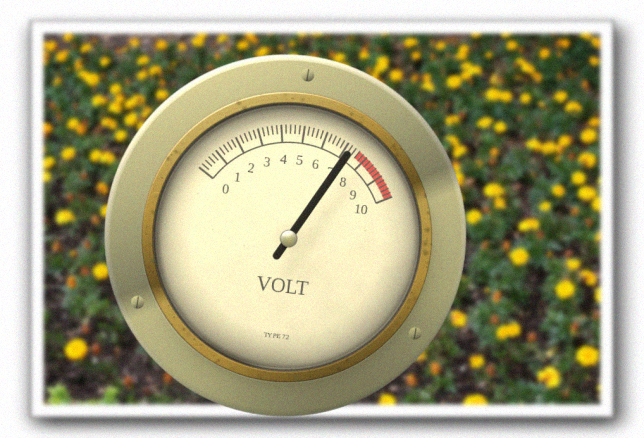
7.2 V
